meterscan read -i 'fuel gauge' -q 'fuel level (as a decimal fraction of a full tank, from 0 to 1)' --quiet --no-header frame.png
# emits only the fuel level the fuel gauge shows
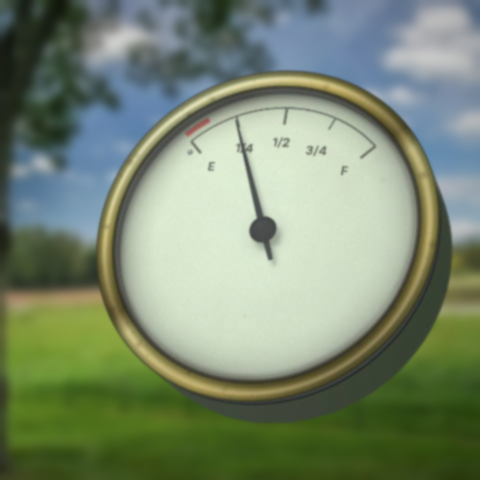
0.25
